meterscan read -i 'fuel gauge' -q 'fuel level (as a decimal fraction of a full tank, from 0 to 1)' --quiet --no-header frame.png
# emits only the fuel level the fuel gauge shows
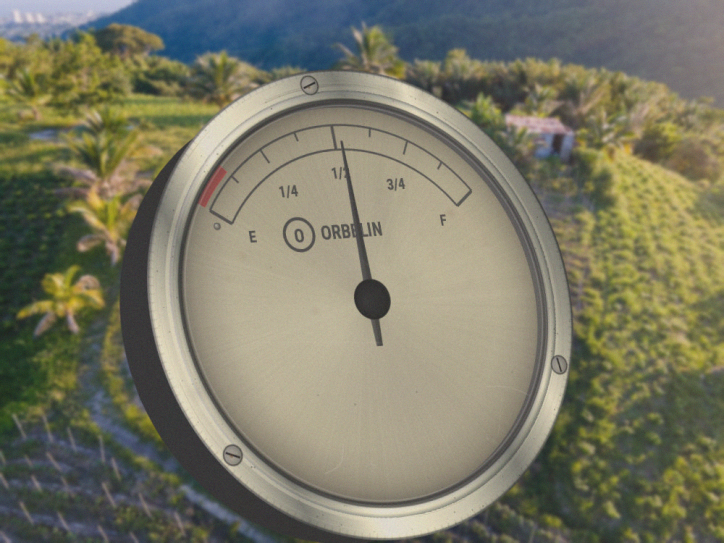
0.5
